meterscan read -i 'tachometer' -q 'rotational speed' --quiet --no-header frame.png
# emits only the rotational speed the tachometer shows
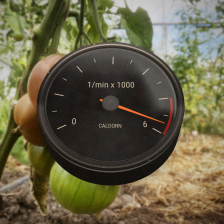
5750 rpm
